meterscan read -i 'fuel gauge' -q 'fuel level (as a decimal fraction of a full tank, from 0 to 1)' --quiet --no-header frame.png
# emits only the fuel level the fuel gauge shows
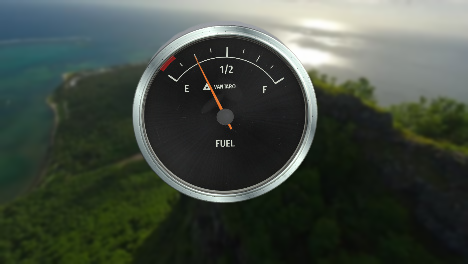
0.25
